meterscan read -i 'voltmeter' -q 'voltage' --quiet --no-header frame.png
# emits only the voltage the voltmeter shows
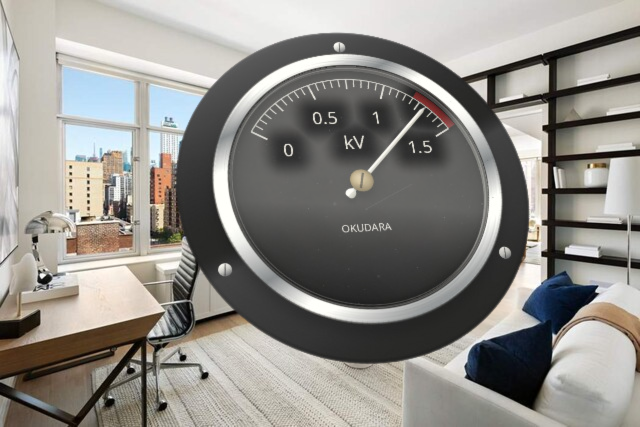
1.3 kV
